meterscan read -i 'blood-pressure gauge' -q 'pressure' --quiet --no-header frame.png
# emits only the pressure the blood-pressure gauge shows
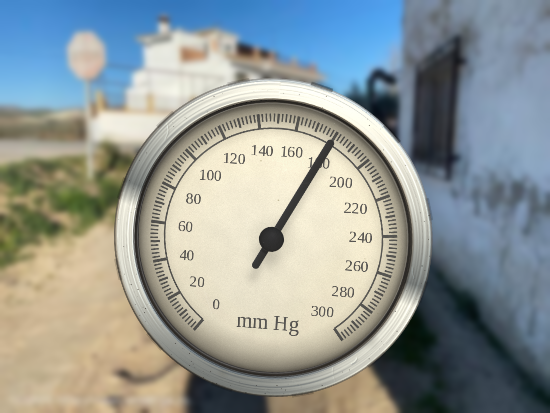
180 mmHg
